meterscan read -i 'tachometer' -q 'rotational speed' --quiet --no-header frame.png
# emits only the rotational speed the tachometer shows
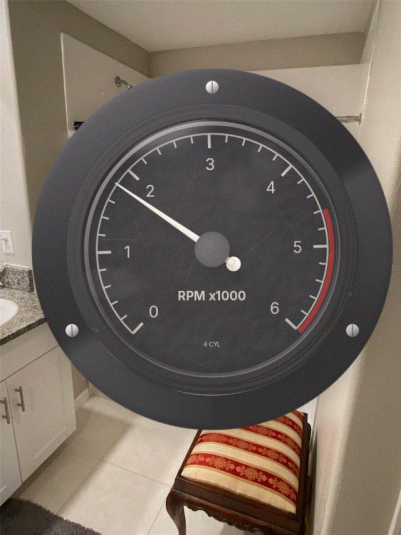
1800 rpm
